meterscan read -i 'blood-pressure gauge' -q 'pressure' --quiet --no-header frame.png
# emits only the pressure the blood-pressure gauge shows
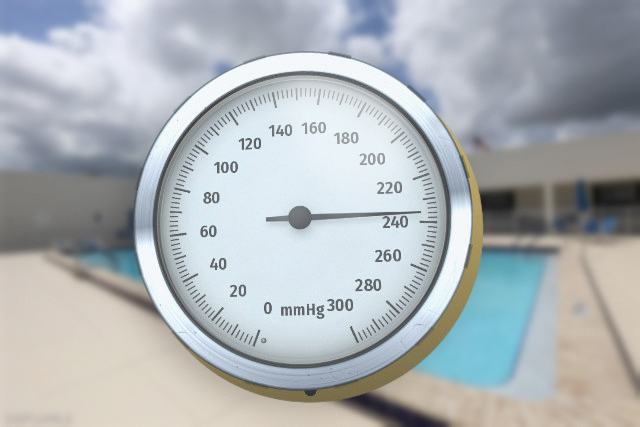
236 mmHg
